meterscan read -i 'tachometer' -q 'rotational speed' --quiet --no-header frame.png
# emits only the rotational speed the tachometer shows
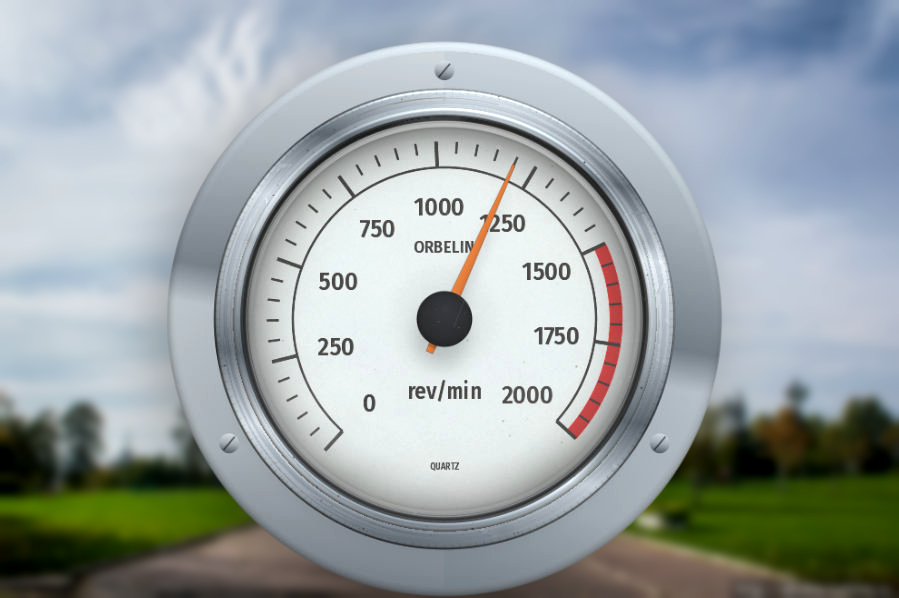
1200 rpm
